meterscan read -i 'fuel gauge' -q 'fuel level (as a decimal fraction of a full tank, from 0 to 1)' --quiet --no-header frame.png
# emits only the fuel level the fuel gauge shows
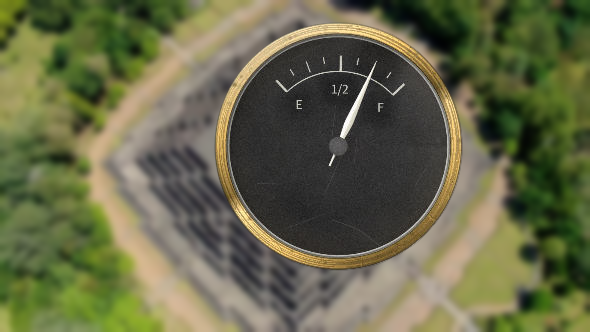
0.75
